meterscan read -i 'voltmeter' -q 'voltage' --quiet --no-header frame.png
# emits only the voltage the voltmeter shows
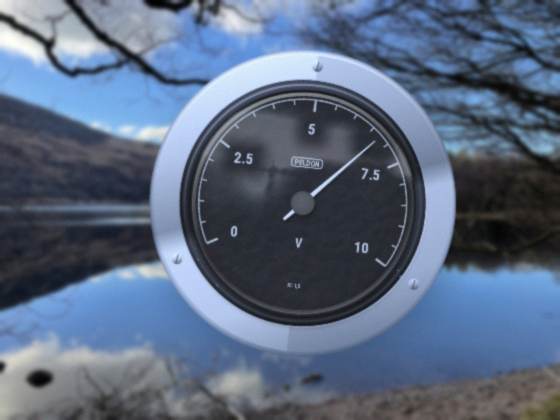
6.75 V
